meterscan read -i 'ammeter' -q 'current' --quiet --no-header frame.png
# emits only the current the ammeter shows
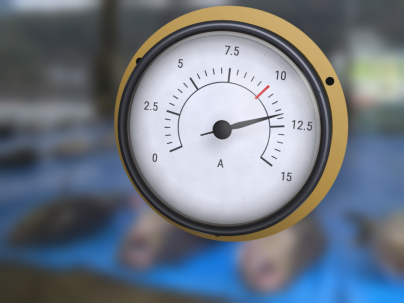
11.75 A
